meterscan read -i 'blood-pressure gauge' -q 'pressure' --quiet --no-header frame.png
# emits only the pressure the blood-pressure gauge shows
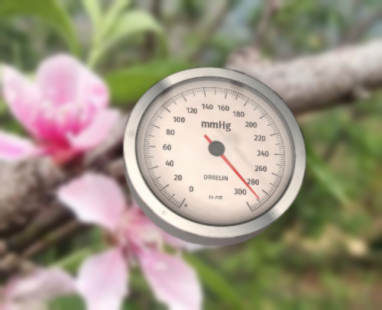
290 mmHg
